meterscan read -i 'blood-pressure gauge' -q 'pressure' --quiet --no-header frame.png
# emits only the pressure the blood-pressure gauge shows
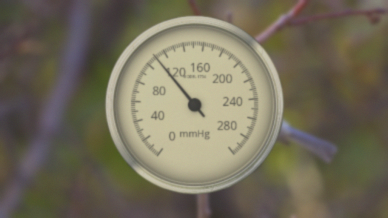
110 mmHg
